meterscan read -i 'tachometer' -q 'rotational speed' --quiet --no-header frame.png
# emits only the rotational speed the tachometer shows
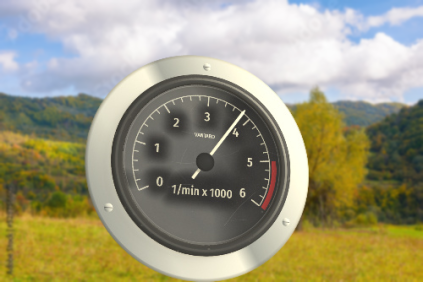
3800 rpm
